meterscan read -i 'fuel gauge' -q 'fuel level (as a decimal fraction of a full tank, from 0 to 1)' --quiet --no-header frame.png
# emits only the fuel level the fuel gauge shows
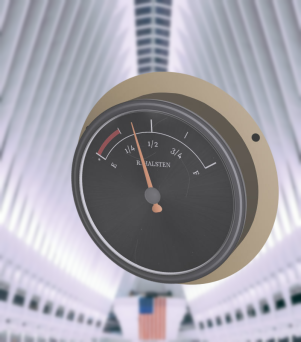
0.375
